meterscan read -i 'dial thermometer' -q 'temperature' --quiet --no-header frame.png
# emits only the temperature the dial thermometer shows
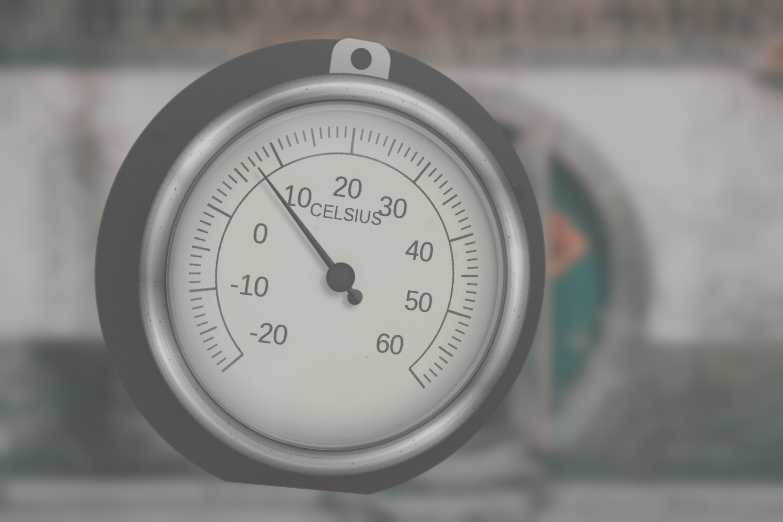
7 °C
